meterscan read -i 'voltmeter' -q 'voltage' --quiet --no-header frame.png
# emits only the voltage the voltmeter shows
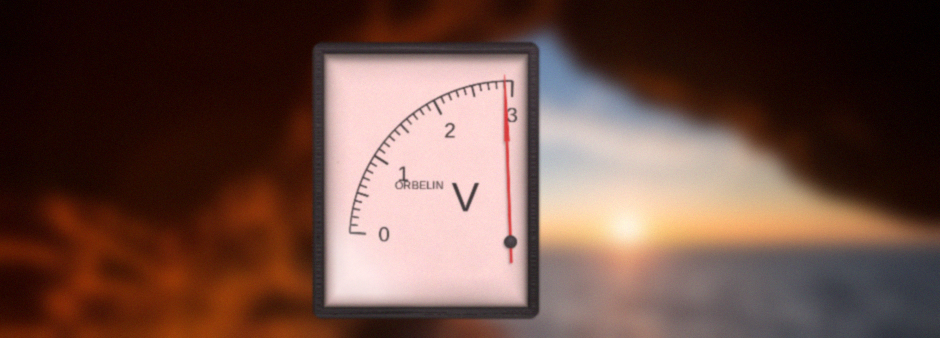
2.9 V
